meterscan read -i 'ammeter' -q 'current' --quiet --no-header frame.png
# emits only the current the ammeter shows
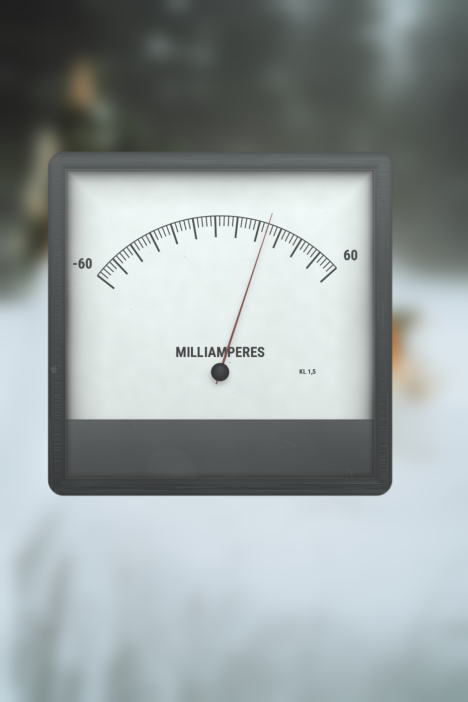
24 mA
